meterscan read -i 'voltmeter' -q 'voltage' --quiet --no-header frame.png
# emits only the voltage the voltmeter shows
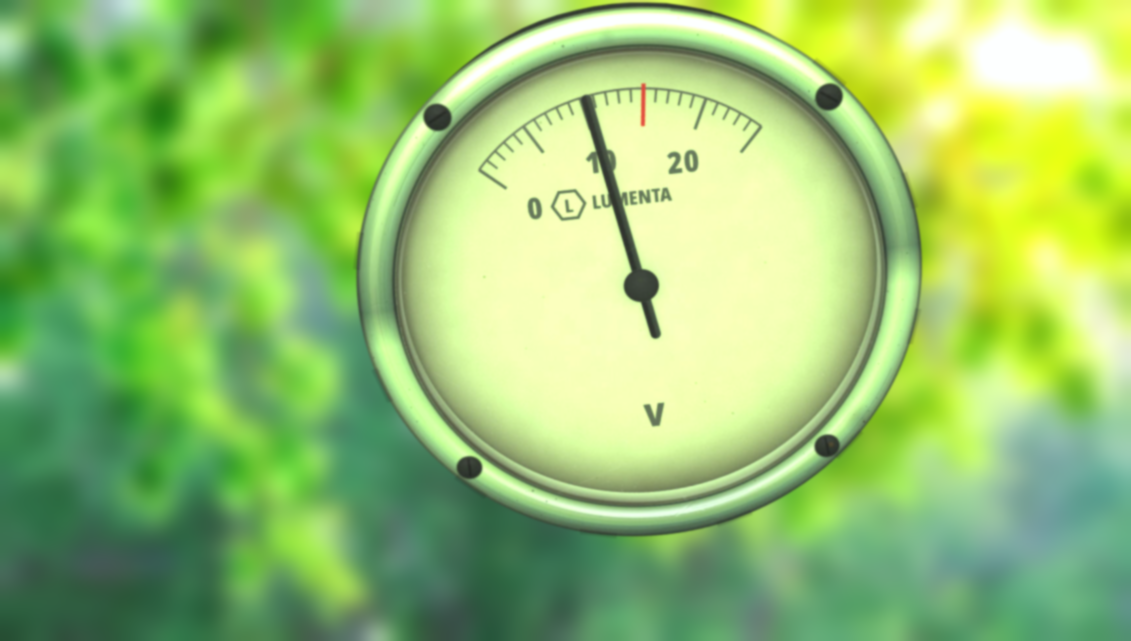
10.5 V
